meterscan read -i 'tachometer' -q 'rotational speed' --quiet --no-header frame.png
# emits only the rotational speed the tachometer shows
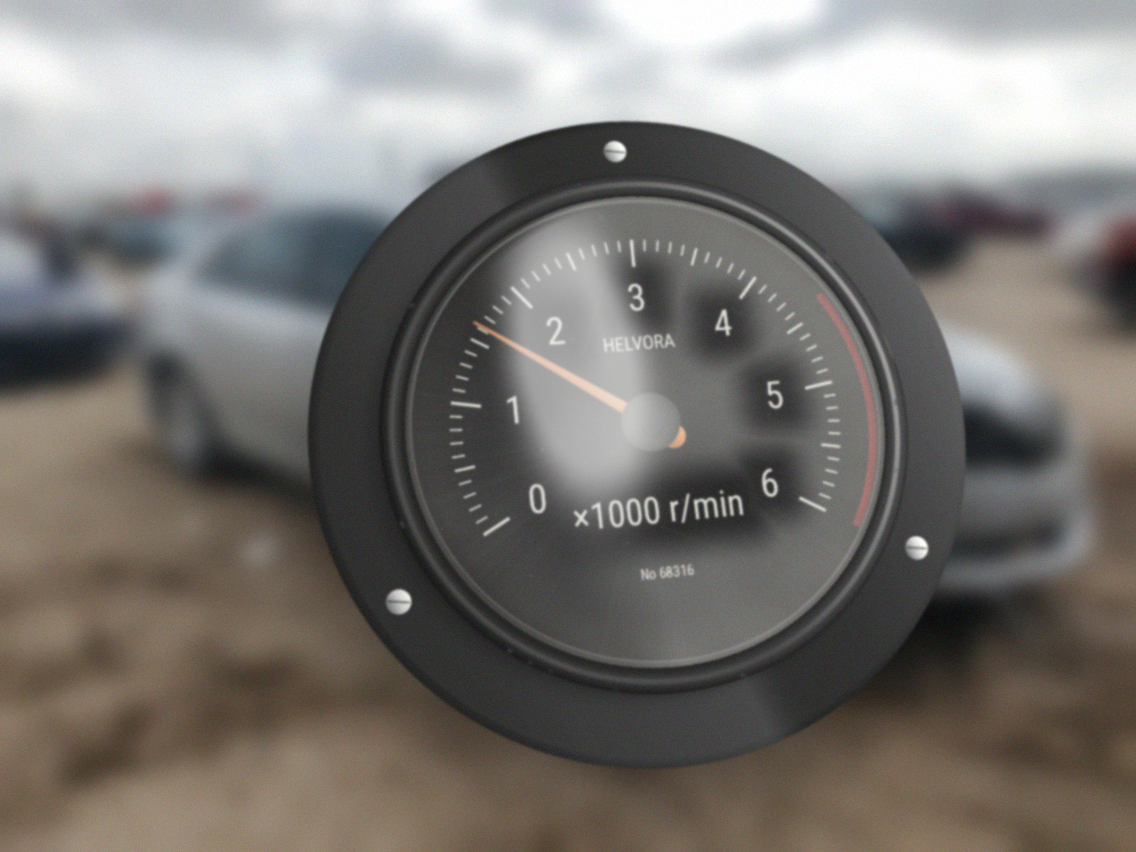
1600 rpm
